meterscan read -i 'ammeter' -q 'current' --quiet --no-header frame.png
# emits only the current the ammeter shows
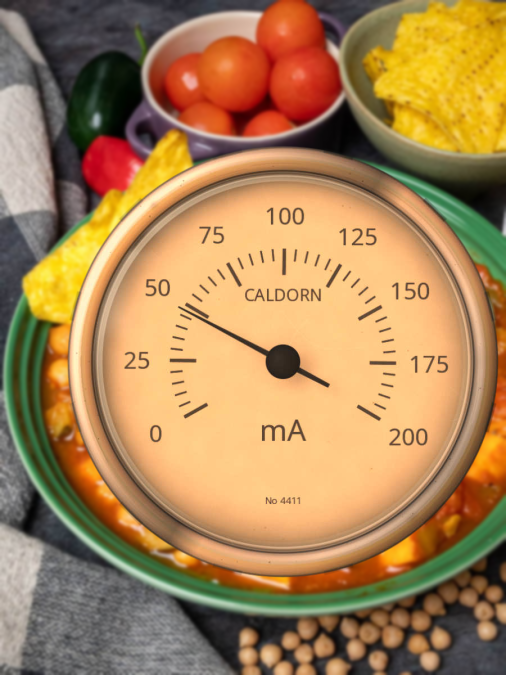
47.5 mA
